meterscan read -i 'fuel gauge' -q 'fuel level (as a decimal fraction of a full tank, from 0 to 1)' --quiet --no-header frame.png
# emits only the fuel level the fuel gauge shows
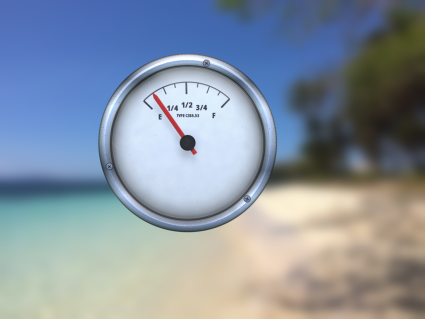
0.125
